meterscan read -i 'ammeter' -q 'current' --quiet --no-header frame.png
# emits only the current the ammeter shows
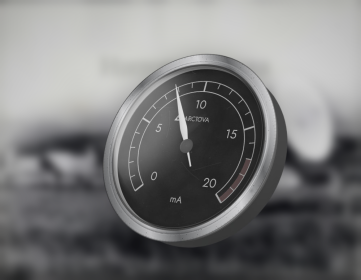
8 mA
